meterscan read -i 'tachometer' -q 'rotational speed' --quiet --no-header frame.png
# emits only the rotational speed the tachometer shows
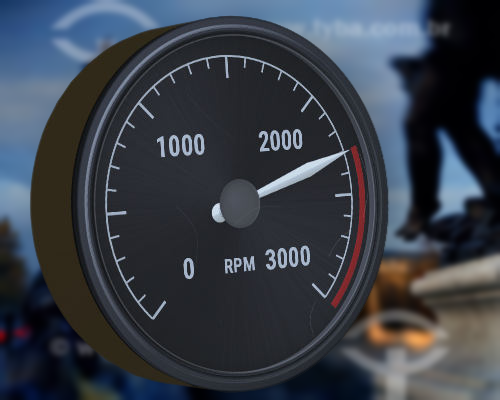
2300 rpm
